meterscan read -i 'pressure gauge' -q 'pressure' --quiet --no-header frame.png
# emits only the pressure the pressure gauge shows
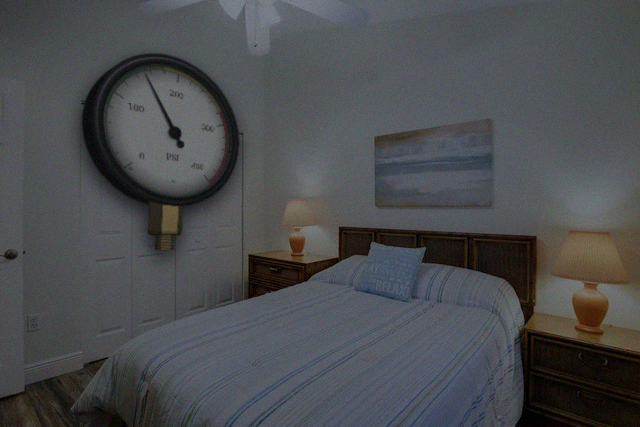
150 psi
